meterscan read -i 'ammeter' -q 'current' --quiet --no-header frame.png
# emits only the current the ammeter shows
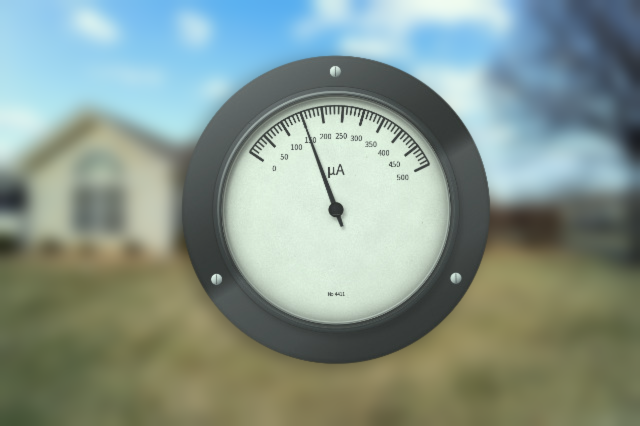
150 µA
